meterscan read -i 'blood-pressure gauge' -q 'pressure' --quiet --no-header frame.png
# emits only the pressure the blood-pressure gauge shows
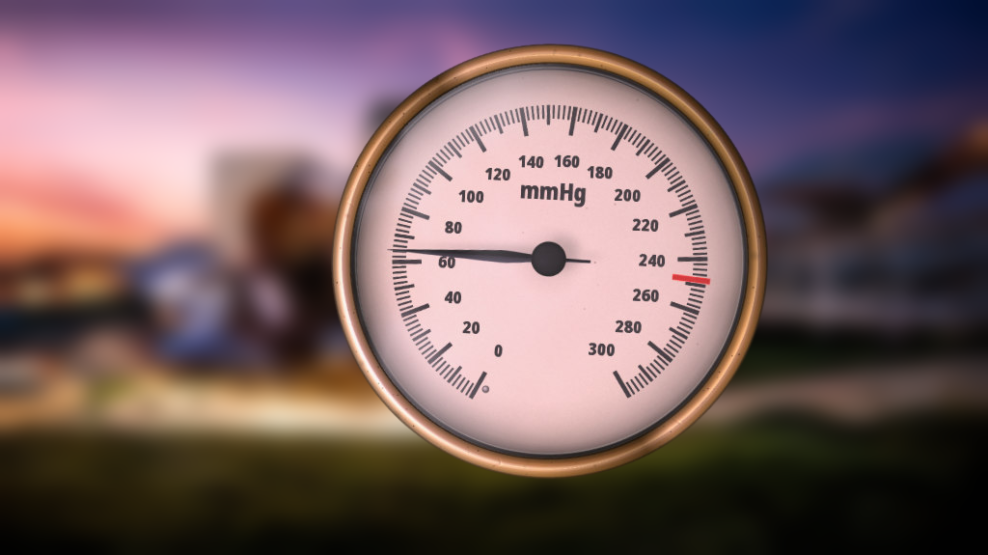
64 mmHg
